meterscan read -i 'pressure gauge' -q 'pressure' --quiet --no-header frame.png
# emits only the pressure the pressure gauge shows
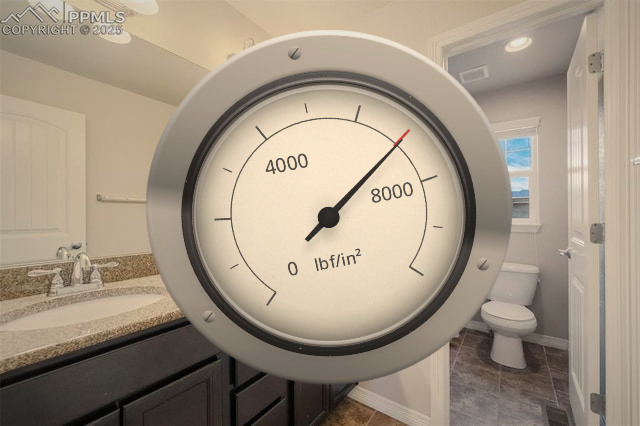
7000 psi
